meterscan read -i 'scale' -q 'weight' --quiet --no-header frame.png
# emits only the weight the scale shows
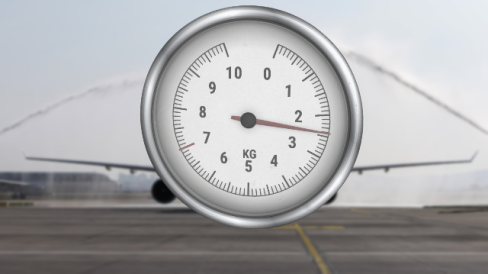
2.4 kg
